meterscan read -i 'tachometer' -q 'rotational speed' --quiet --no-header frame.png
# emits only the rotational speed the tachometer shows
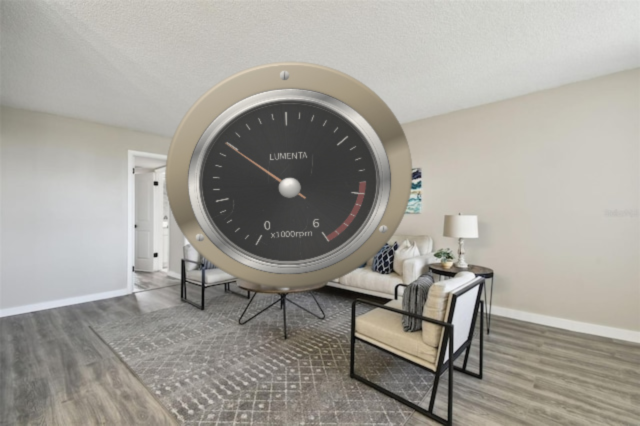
2000 rpm
